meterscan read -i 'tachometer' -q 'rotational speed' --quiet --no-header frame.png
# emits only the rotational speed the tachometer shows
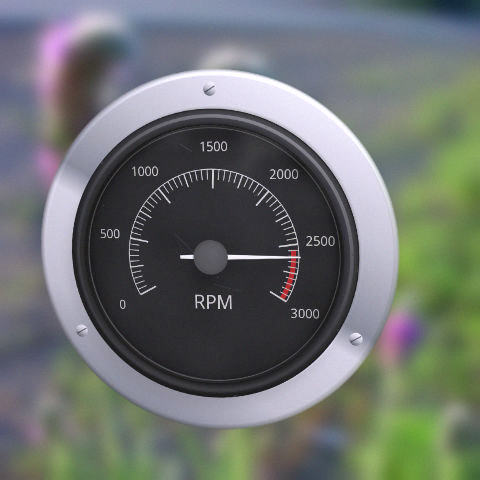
2600 rpm
